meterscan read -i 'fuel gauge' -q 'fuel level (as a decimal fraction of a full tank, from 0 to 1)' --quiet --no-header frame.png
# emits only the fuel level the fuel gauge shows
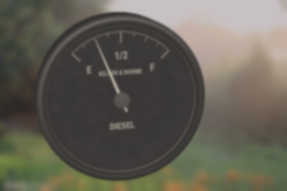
0.25
